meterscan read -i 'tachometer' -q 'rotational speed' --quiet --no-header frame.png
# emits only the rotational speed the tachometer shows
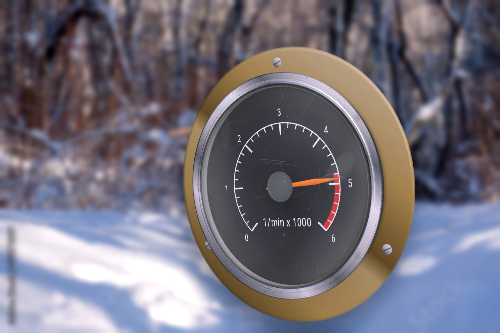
4900 rpm
